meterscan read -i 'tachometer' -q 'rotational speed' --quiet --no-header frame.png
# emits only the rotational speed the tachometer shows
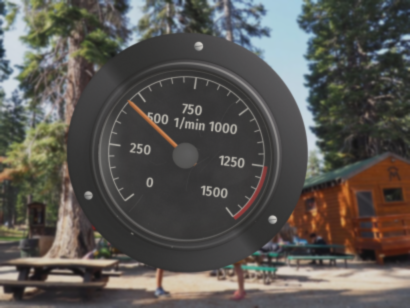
450 rpm
